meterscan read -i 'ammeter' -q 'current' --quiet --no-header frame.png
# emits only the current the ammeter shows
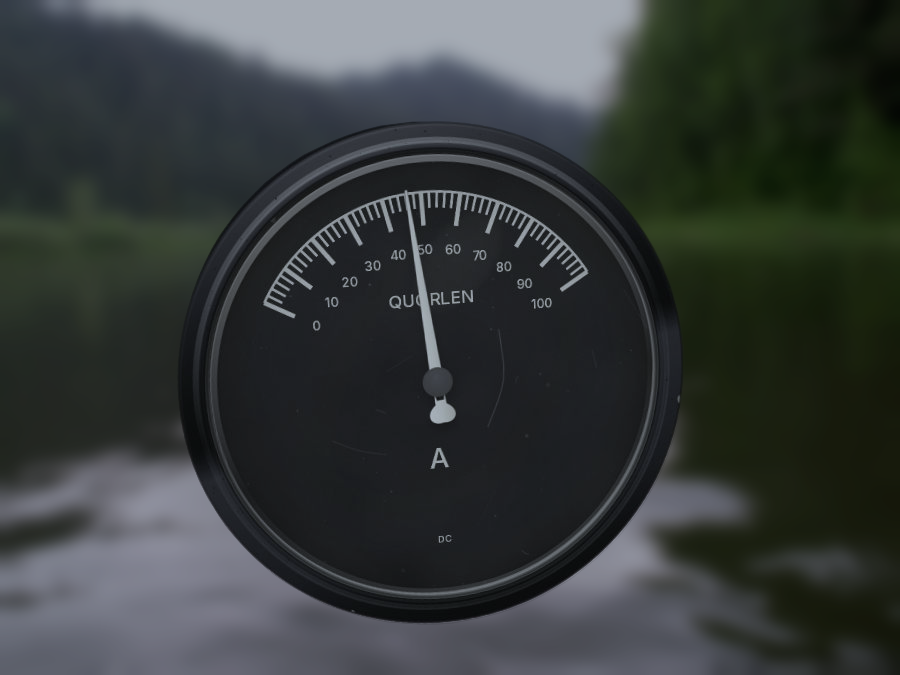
46 A
